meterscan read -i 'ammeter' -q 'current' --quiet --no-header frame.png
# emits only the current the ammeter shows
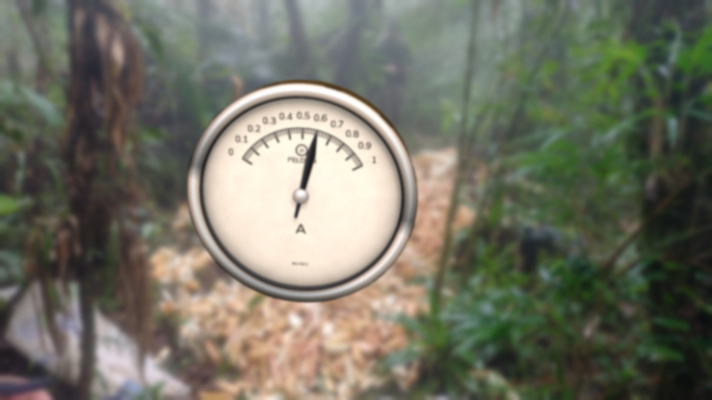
0.6 A
